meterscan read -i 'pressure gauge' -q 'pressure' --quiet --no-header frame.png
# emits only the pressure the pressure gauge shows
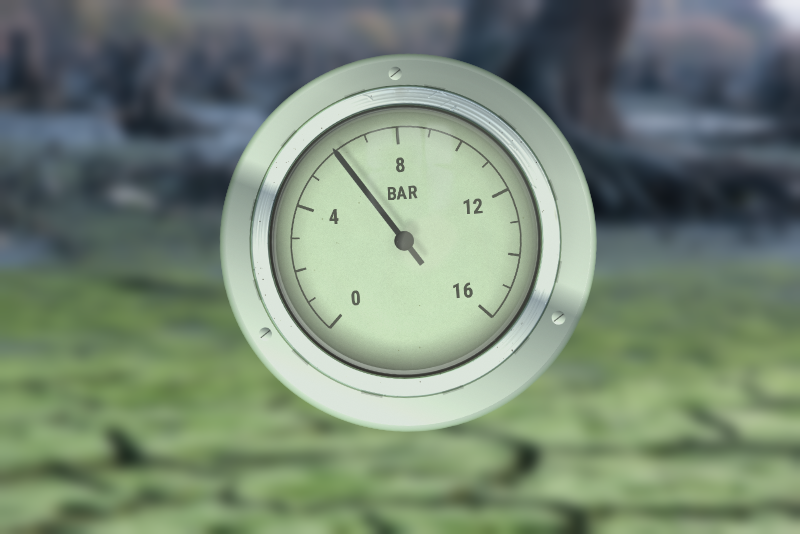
6 bar
